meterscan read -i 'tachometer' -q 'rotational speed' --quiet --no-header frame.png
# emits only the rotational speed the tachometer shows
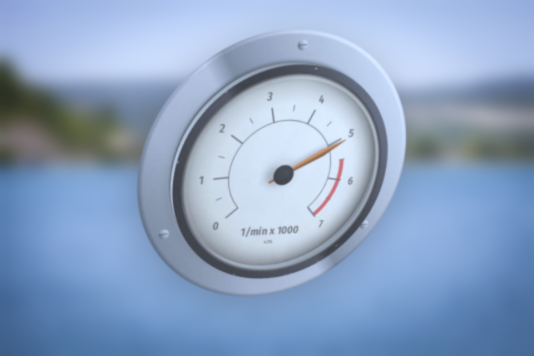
5000 rpm
